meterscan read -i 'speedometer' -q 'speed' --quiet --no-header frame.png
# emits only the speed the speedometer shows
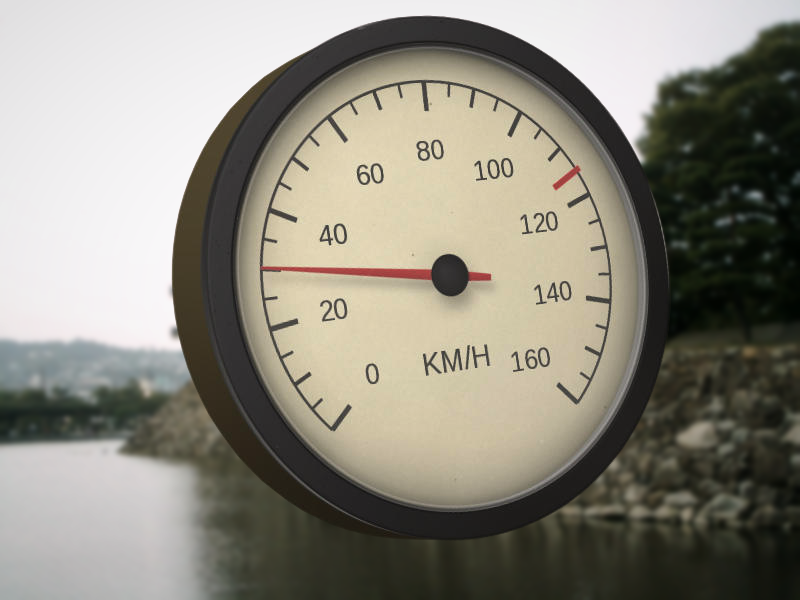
30 km/h
